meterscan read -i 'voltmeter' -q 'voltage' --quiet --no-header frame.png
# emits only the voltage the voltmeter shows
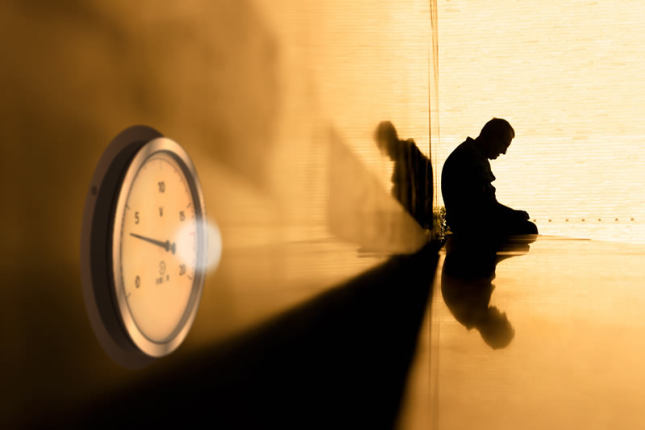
3.5 V
